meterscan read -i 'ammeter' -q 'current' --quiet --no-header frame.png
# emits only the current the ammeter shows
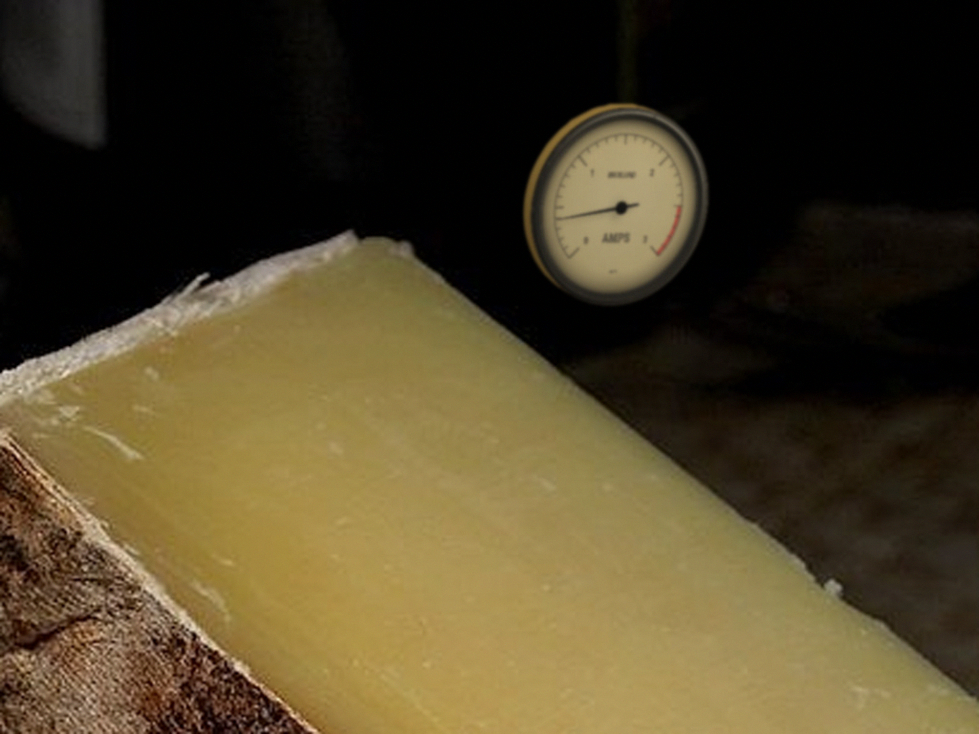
0.4 A
